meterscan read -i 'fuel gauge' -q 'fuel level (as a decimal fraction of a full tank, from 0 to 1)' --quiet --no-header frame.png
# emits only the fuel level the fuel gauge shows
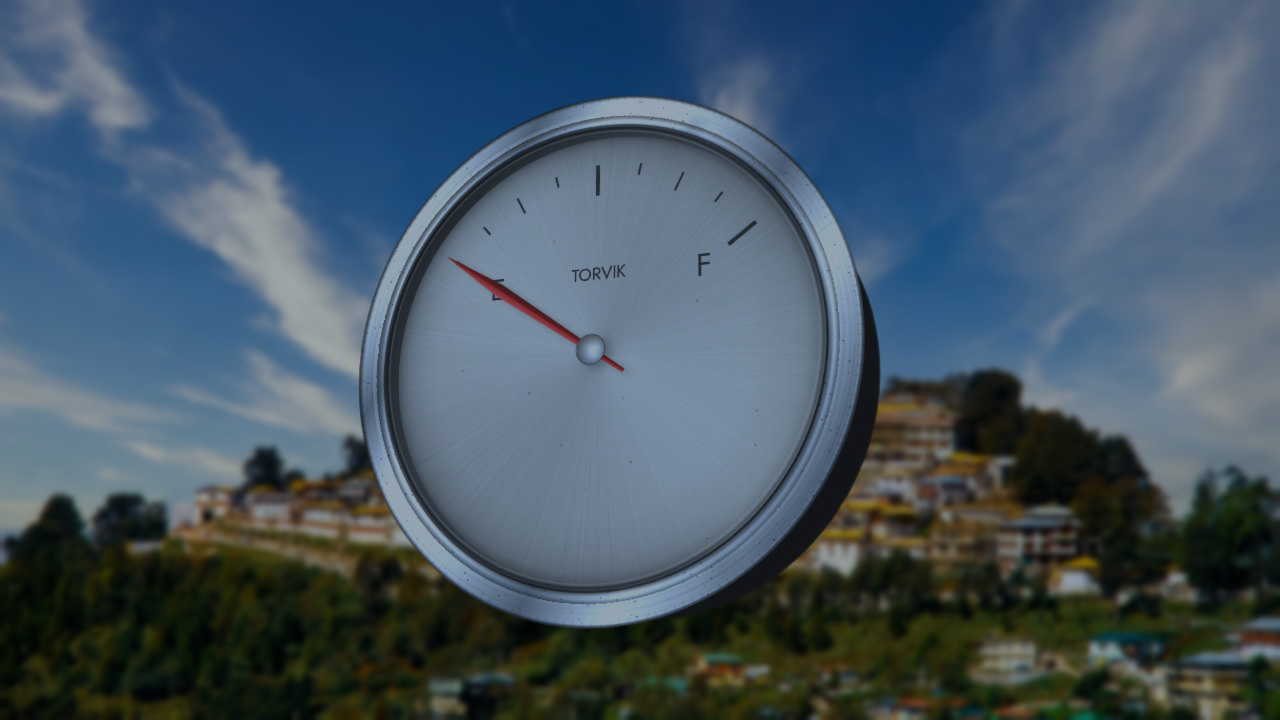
0
